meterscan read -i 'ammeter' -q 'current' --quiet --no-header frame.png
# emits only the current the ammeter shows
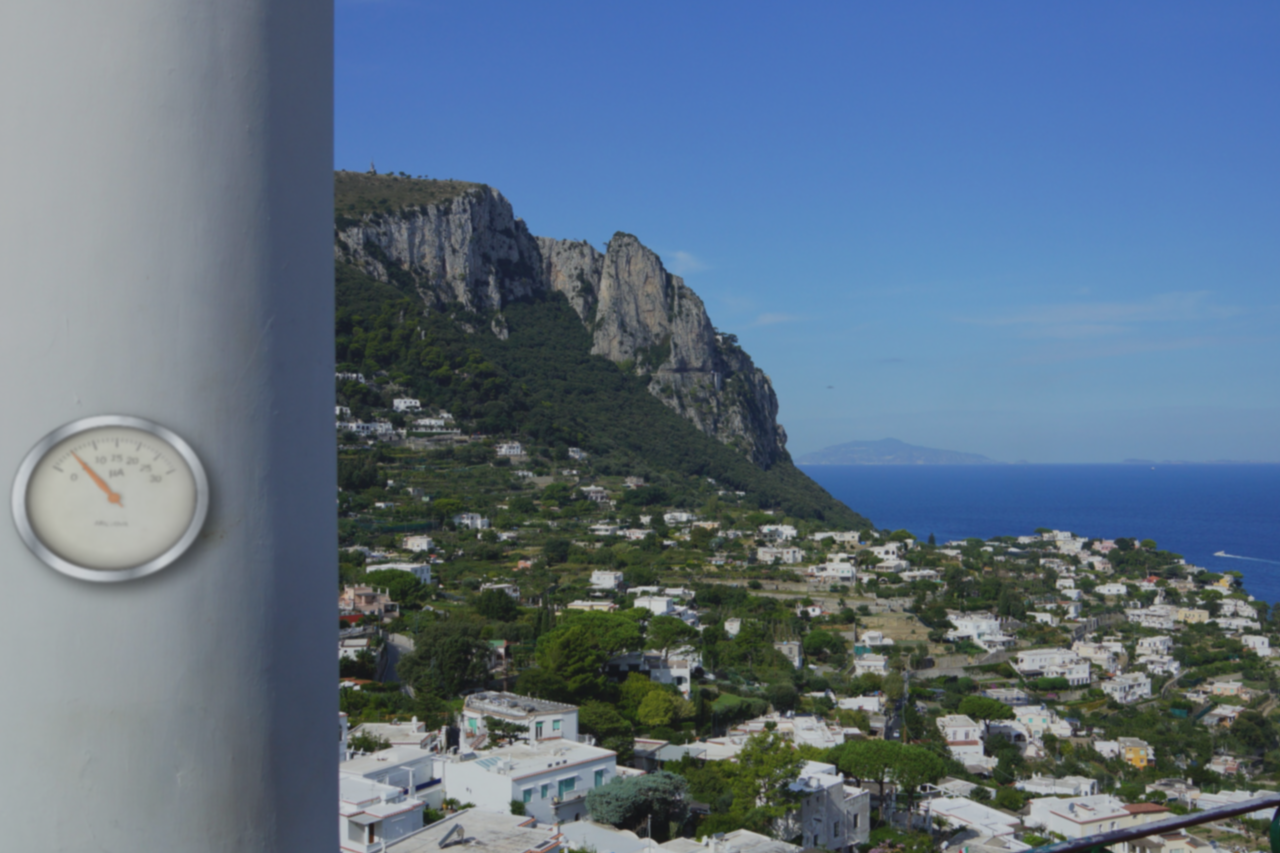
5 µA
